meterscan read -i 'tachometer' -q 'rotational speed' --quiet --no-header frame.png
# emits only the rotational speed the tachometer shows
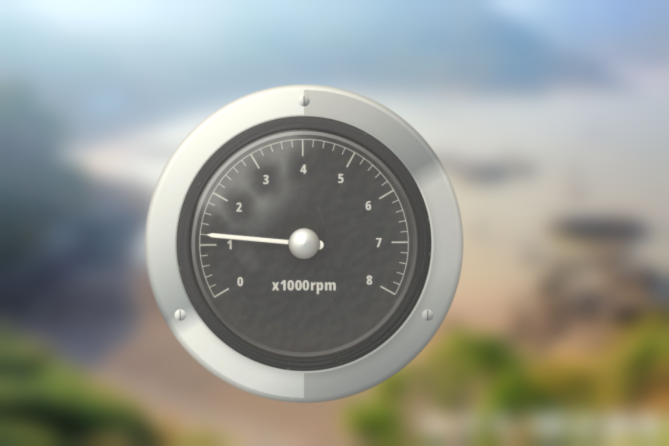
1200 rpm
